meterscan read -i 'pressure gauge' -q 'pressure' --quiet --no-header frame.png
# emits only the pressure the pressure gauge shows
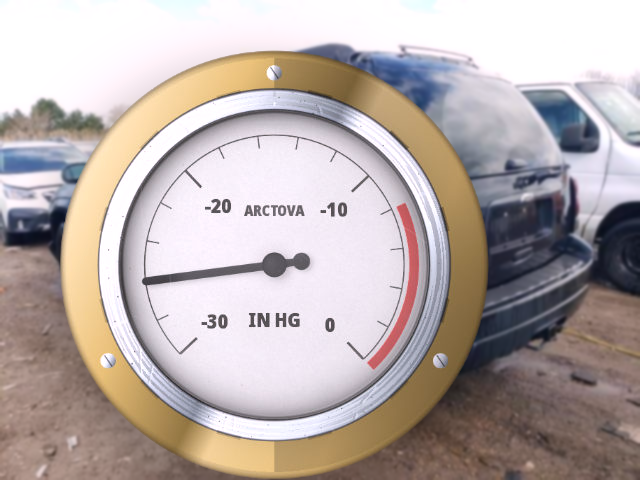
-26 inHg
